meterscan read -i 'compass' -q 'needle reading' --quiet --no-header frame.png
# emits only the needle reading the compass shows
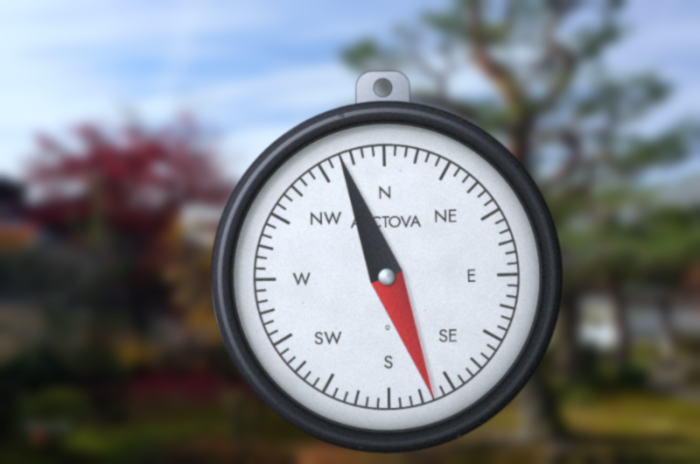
160 °
